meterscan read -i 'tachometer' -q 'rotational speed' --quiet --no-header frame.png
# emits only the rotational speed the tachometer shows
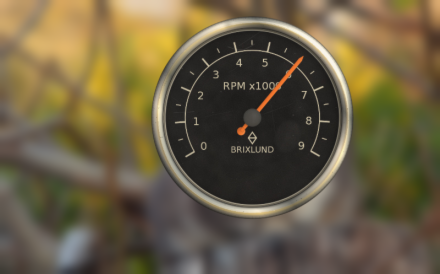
6000 rpm
